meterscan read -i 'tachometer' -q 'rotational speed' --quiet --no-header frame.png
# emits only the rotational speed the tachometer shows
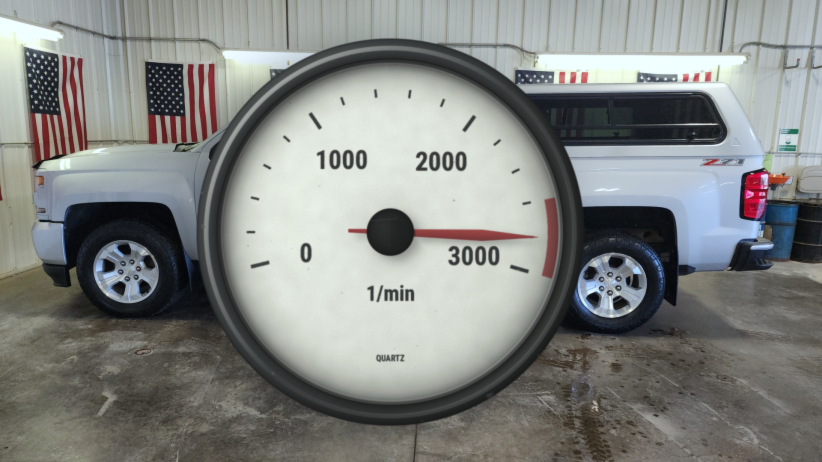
2800 rpm
